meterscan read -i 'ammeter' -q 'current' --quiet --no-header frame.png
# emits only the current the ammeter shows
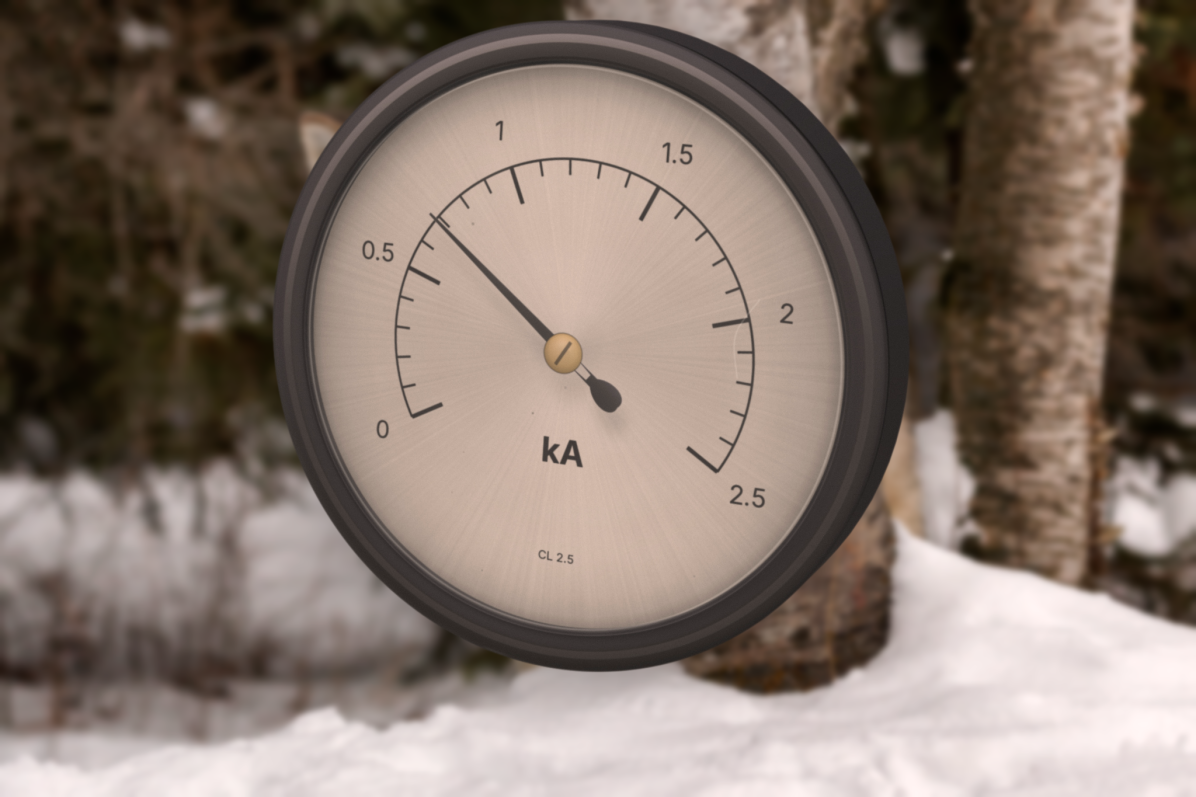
0.7 kA
